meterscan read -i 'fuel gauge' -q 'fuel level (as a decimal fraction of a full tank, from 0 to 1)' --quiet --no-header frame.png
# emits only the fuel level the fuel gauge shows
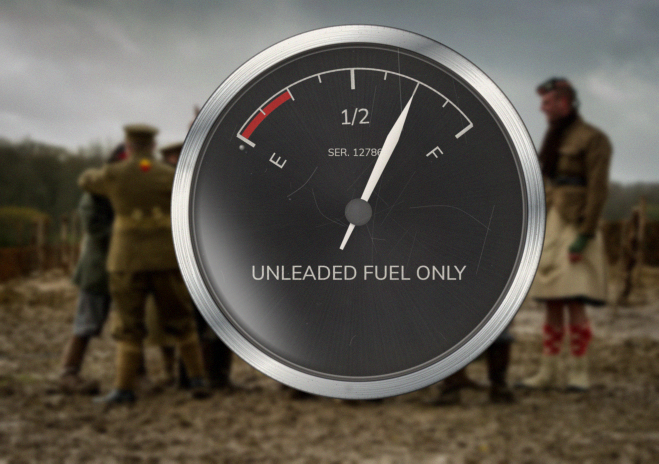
0.75
